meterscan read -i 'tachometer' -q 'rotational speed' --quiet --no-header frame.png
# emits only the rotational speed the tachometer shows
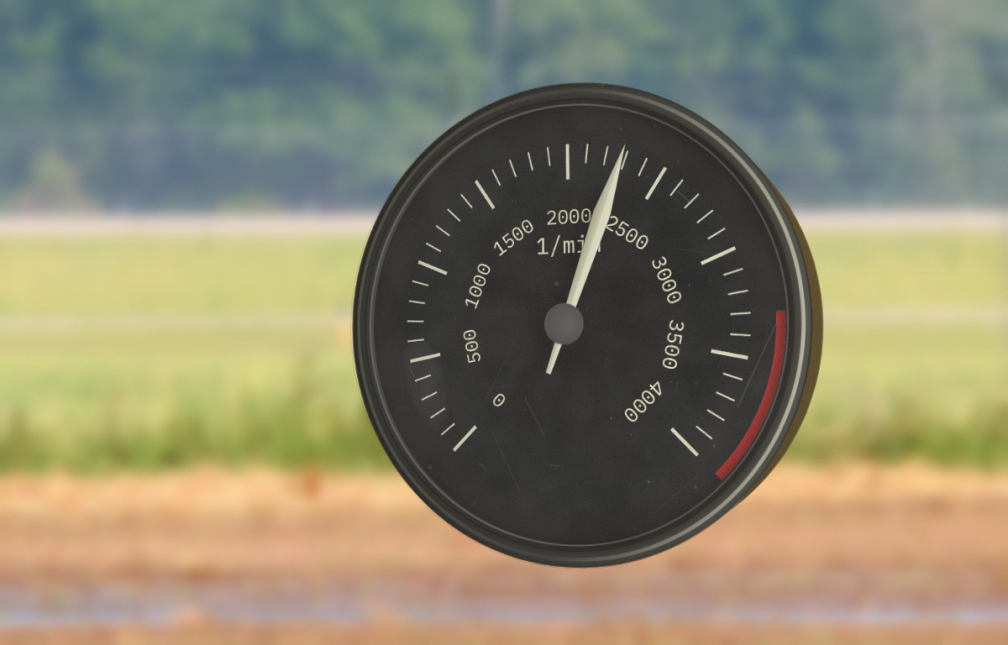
2300 rpm
